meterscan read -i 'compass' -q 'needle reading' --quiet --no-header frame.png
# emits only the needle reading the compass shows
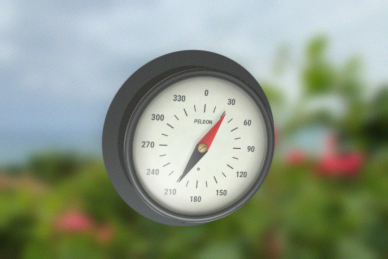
30 °
